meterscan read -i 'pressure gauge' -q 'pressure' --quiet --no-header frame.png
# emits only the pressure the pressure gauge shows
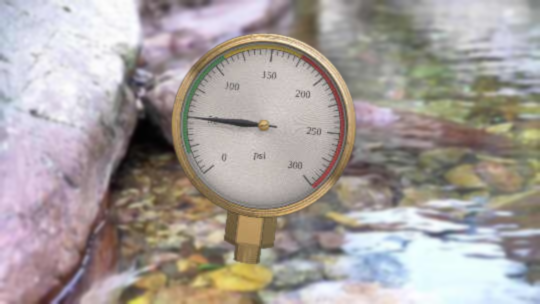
50 psi
